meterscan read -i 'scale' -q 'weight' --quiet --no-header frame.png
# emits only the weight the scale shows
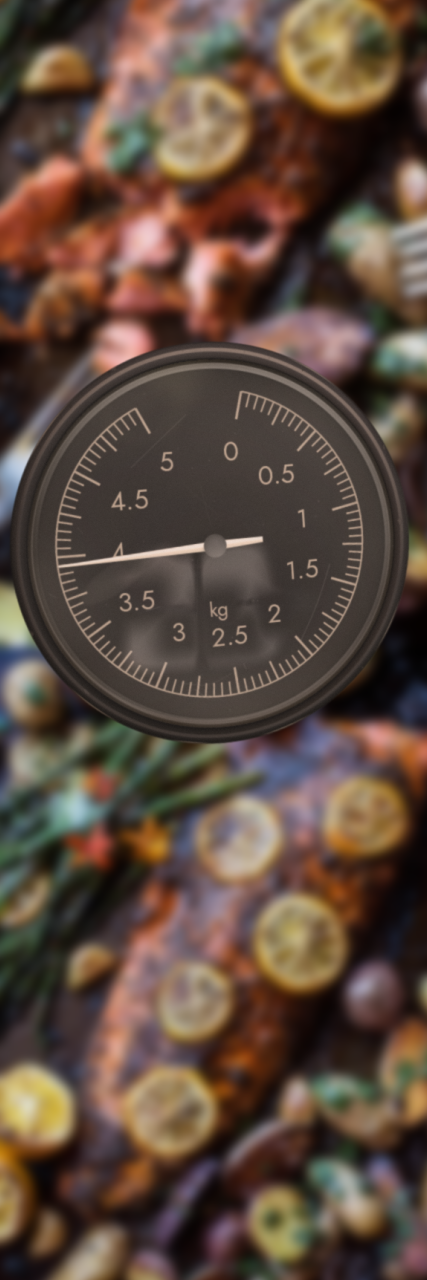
3.95 kg
